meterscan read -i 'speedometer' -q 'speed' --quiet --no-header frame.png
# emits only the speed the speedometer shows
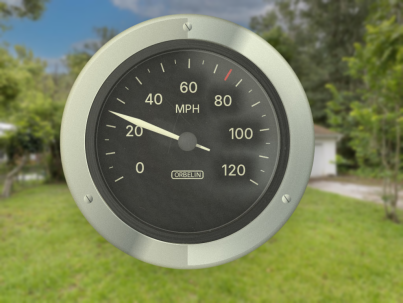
25 mph
